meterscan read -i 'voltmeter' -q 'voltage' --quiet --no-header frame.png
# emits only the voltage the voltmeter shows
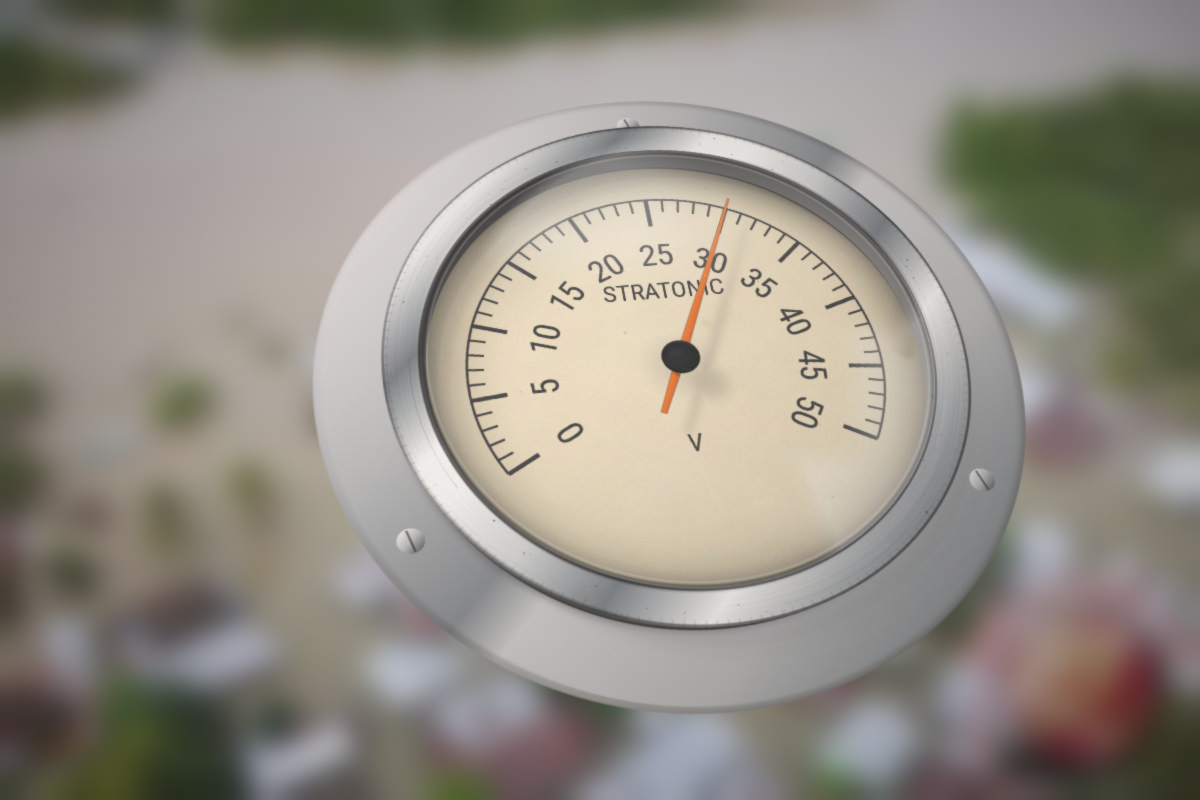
30 V
